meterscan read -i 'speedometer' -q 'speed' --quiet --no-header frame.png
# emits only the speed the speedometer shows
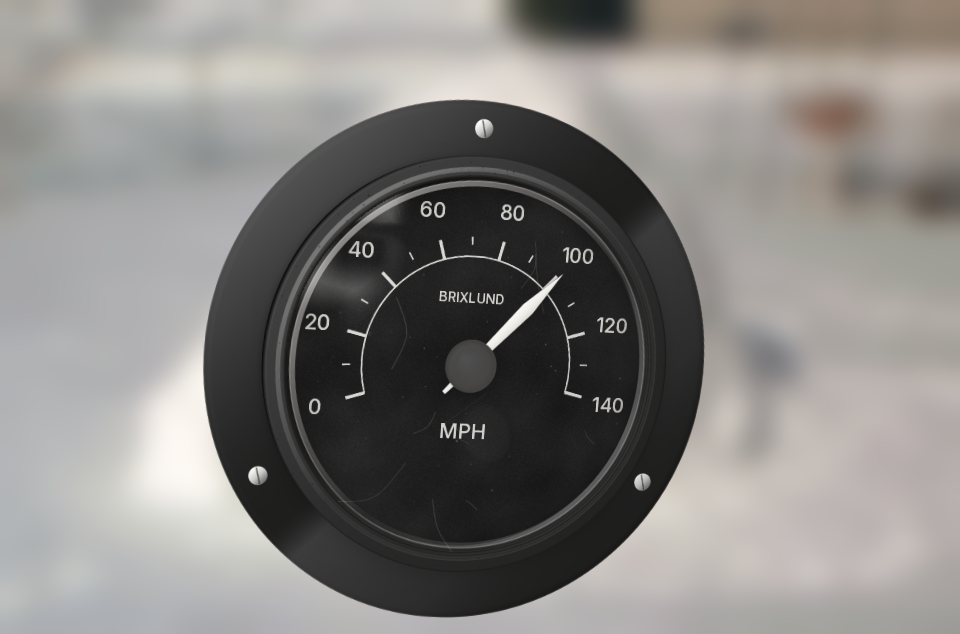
100 mph
